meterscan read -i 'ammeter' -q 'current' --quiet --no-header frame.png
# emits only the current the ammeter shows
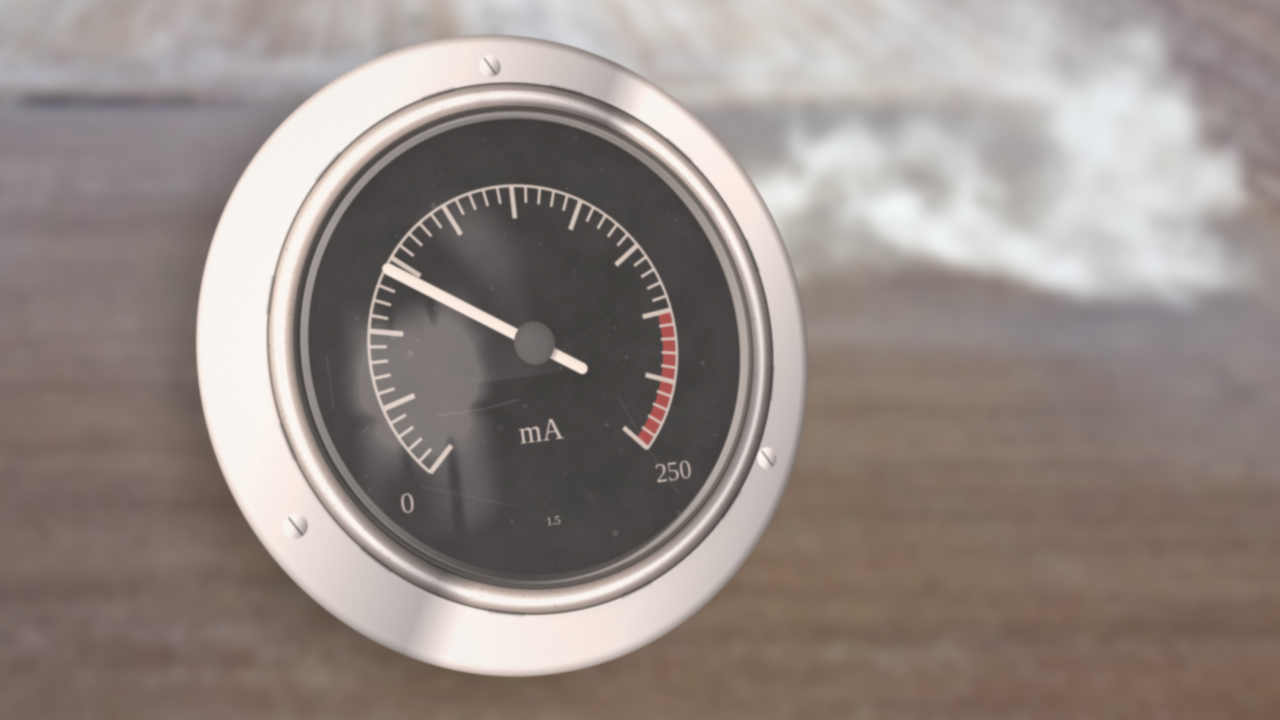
70 mA
